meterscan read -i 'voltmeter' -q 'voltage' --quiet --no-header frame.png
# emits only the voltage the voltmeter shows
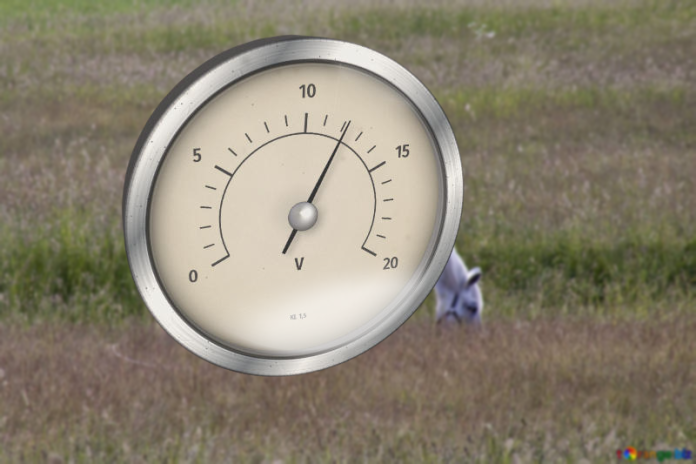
12 V
